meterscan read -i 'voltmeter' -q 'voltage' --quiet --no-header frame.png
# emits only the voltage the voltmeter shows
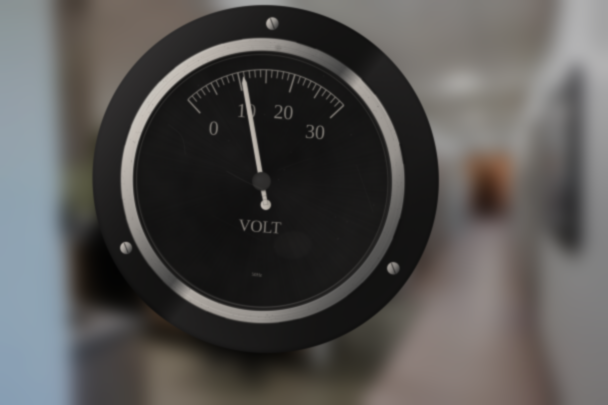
11 V
